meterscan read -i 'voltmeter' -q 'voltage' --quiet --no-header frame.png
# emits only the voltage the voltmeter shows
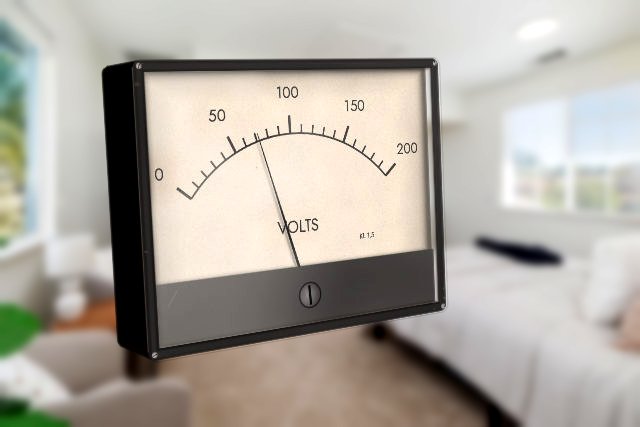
70 V
